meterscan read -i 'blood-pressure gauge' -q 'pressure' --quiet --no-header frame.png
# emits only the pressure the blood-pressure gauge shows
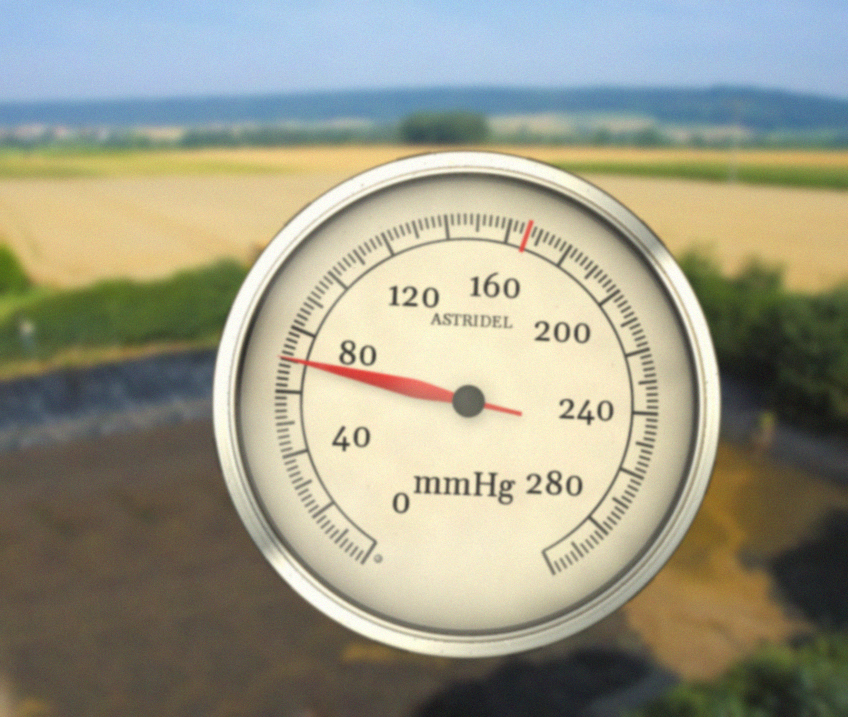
70 mmHg
